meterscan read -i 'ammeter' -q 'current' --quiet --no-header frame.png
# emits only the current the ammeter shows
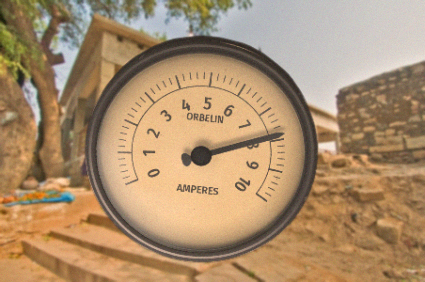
7.8 A
